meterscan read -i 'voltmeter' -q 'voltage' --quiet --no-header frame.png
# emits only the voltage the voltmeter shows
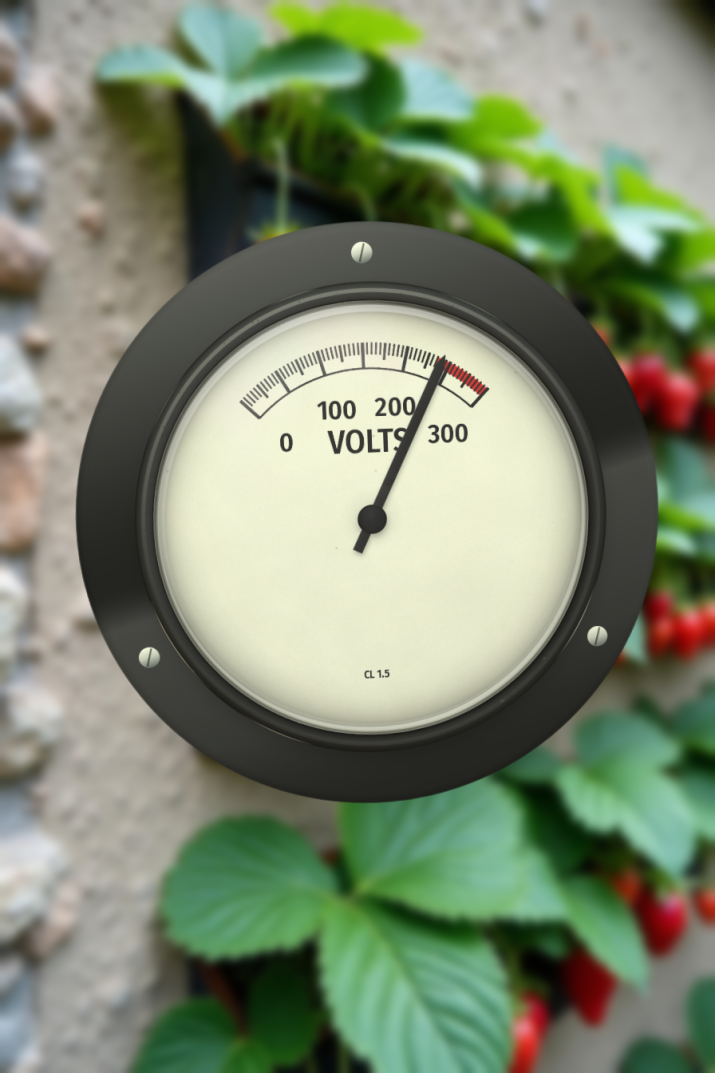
240 V
